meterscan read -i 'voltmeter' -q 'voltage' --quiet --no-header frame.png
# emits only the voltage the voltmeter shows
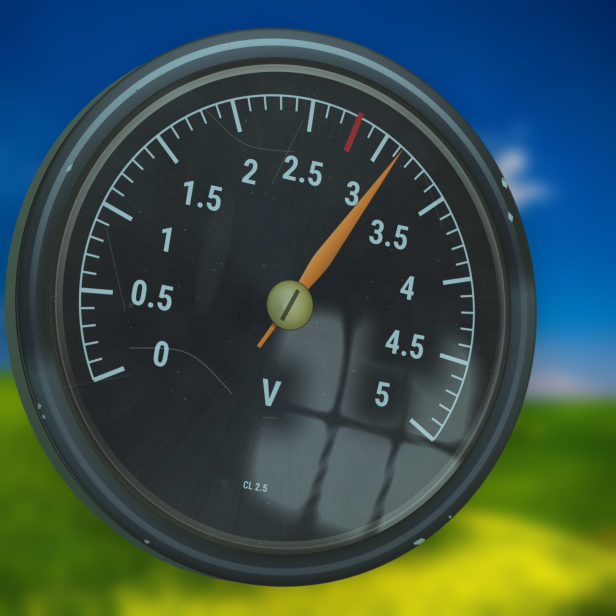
3.1 V
